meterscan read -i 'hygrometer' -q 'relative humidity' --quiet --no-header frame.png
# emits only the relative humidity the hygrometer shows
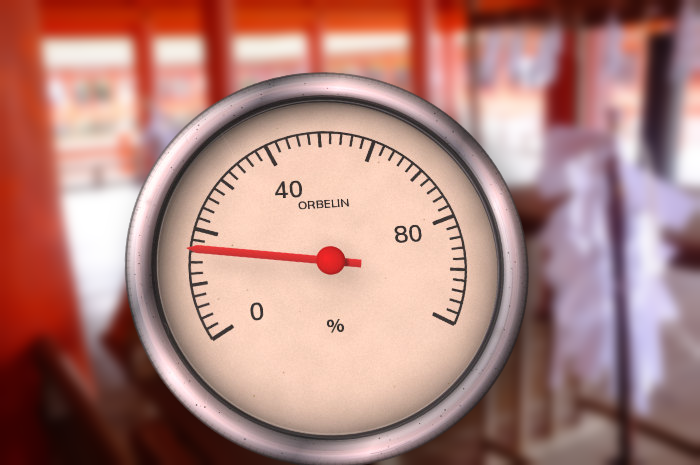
16 %
